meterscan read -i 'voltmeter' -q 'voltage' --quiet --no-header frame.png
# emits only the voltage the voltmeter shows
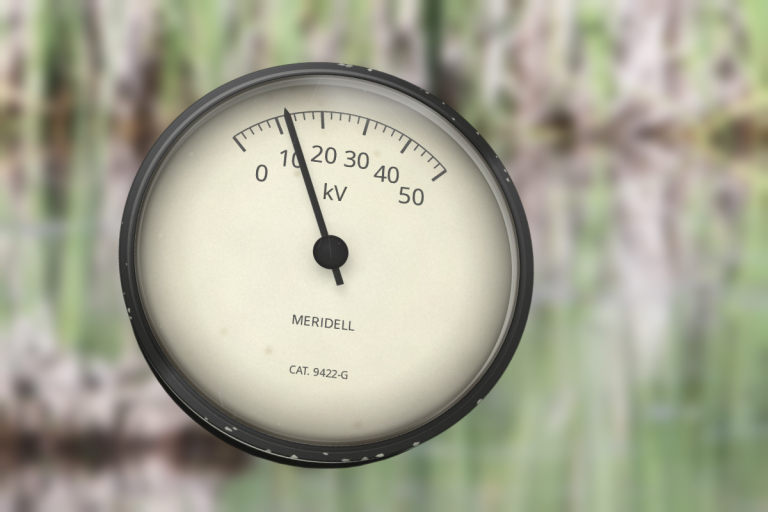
12 kV
